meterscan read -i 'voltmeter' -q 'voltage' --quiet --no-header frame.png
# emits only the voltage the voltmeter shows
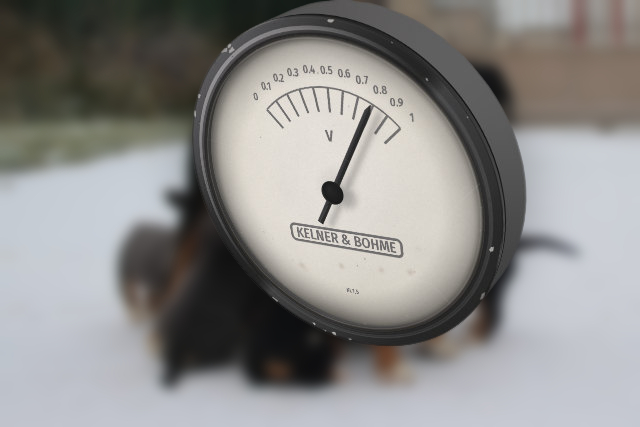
0.8 V
